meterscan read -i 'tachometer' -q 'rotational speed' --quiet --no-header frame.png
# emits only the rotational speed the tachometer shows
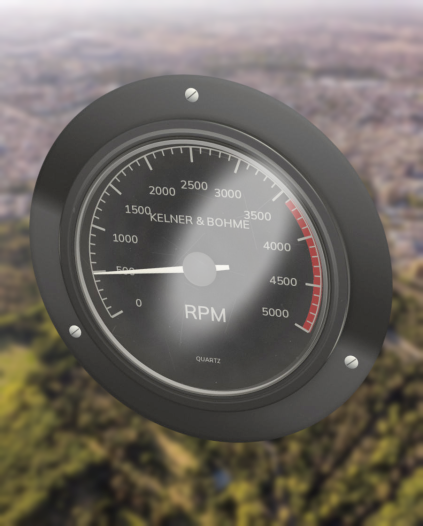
500 rpm
